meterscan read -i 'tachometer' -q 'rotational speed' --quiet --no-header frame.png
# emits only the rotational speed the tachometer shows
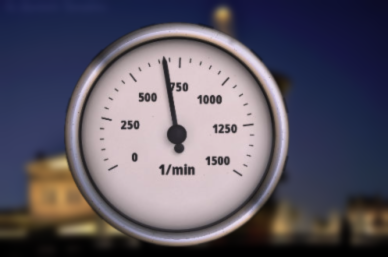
675 rpm
